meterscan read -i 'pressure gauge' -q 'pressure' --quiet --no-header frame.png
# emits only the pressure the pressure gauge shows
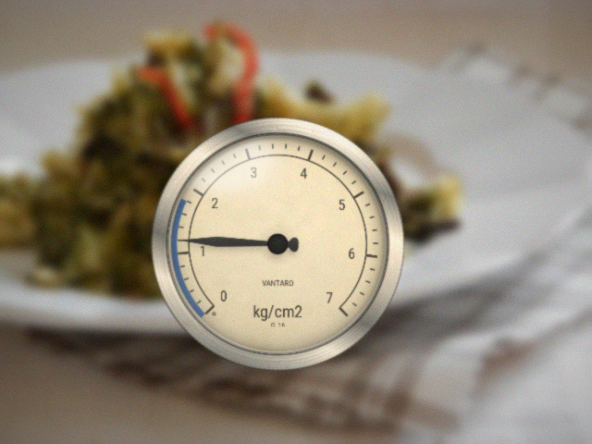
1.2 kg/cm²
